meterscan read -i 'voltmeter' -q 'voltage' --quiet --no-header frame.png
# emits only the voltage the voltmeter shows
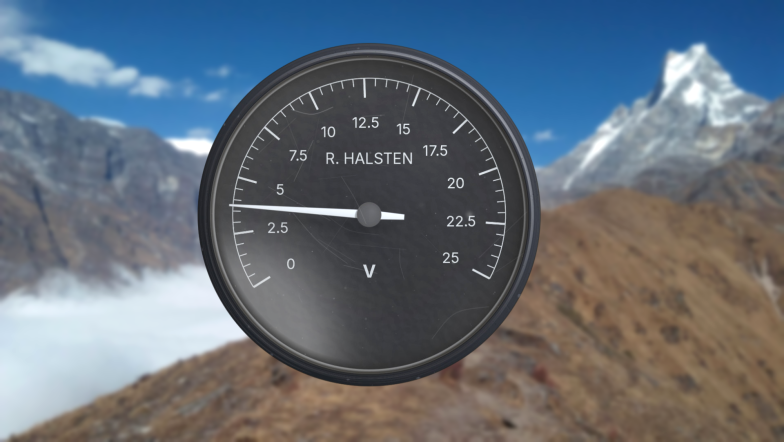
3.75 V
